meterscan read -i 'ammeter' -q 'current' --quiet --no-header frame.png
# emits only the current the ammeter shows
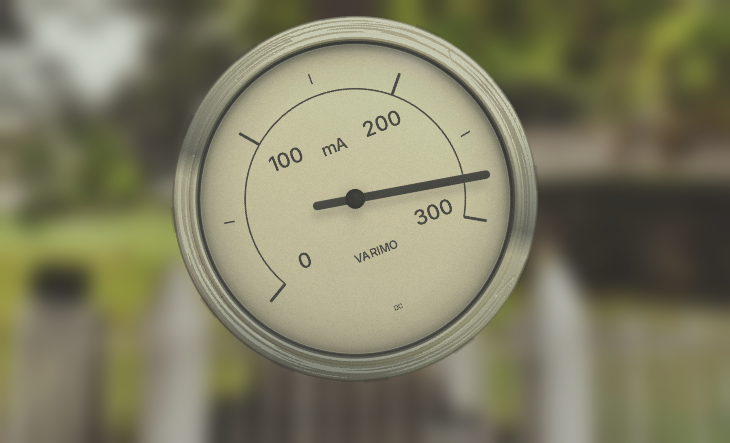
275 mA
